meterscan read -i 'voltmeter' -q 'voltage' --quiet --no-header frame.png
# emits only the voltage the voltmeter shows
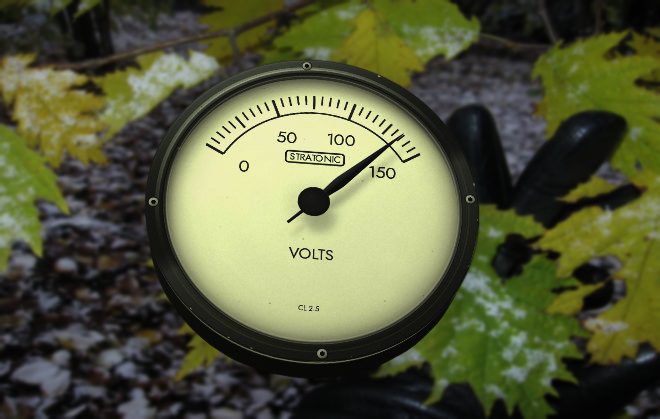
135 V
